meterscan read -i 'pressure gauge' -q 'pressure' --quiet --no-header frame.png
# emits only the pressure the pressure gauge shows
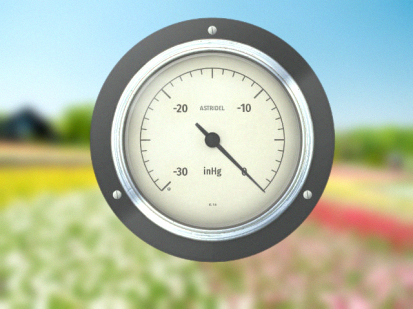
0 inHg
